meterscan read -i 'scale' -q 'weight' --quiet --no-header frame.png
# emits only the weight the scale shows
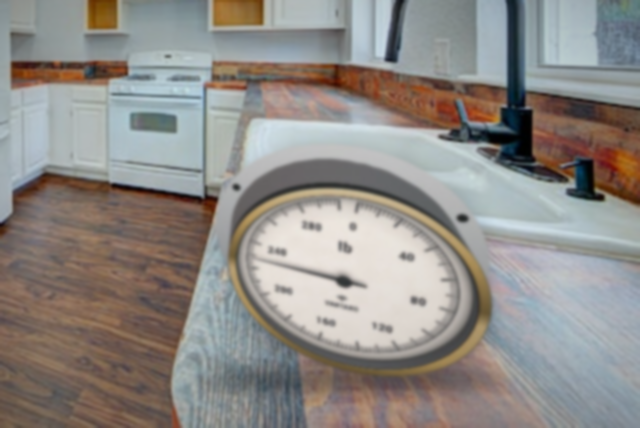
230 lb
